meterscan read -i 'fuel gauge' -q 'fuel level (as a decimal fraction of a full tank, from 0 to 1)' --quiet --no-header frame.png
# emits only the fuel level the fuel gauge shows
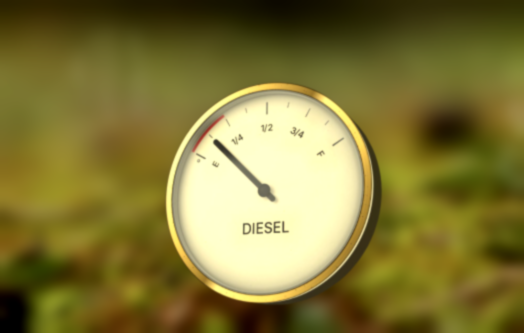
0.125
